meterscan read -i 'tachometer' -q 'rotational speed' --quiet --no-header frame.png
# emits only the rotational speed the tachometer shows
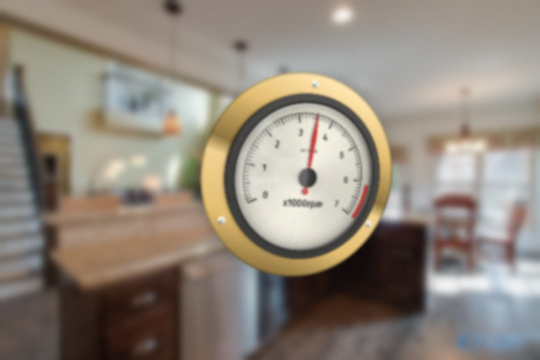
3500 rpm
